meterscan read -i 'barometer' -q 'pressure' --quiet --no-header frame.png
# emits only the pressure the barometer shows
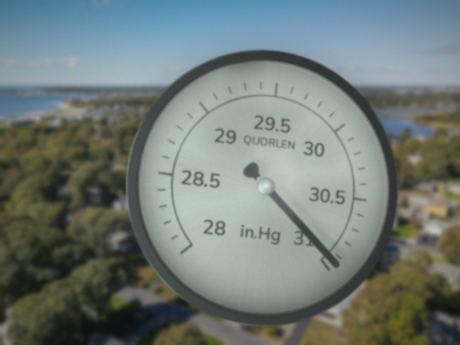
30.95 inHg
